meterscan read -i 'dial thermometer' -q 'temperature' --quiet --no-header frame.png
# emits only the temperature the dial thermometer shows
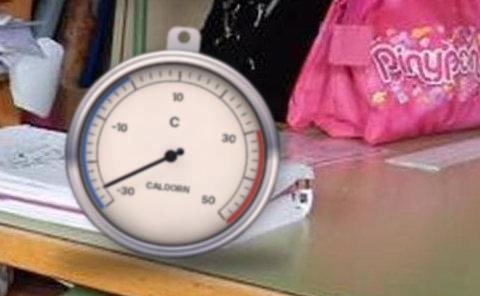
-26 °C
